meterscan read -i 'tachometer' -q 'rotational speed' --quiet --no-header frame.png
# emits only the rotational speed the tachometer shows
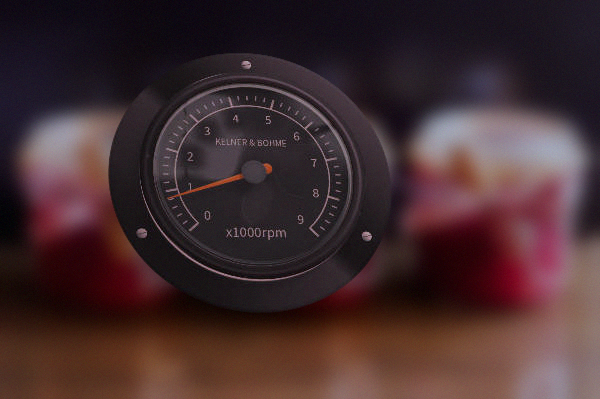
800 rpm
